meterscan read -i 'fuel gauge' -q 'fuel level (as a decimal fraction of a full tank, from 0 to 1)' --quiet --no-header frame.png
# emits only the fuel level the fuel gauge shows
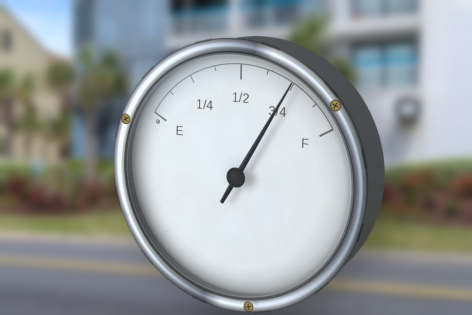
0.75
